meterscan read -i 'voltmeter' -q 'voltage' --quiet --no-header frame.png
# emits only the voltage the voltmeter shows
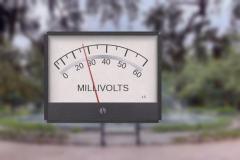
27.5 mV
